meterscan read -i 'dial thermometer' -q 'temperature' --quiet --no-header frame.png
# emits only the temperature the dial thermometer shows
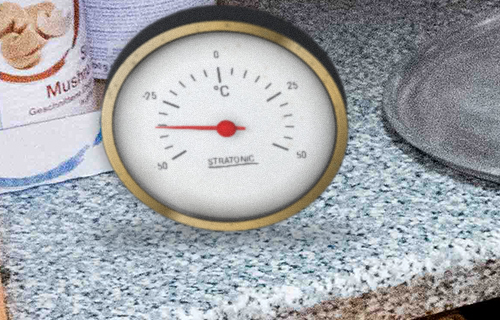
-35 °C
